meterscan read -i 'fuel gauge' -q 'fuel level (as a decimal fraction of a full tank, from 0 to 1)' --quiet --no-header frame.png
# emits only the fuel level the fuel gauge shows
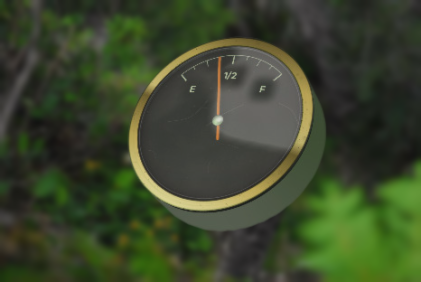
0.375
